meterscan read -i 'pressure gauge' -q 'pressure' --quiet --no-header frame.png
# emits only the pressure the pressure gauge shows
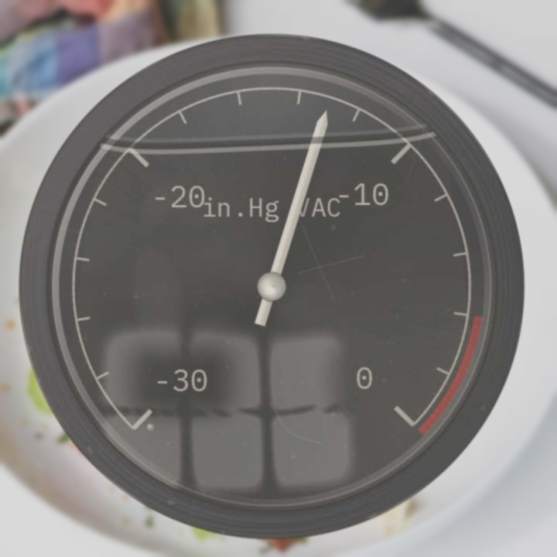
-13 inHg
